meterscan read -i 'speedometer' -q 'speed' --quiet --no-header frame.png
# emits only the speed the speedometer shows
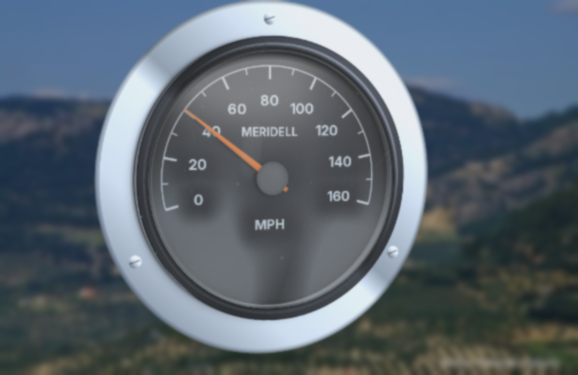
40 mph
